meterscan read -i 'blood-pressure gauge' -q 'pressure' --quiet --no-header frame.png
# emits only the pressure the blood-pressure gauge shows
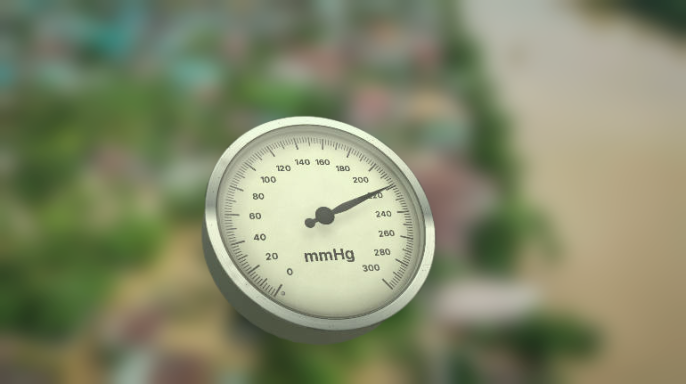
220 mmHg
